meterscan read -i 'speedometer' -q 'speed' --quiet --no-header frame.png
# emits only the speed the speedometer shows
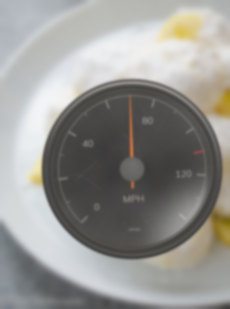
70 mph
